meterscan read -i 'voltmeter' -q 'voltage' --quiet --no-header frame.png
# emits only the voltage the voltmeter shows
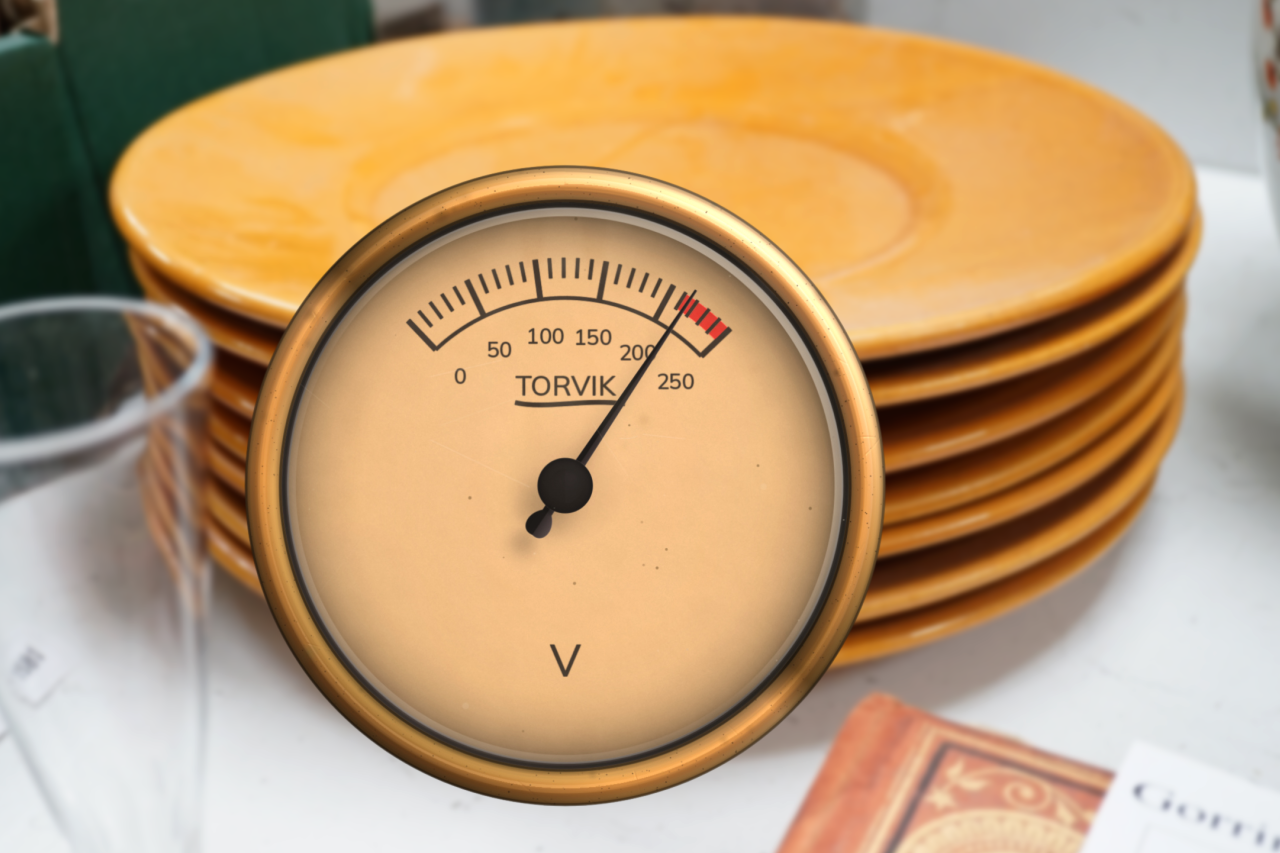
215 V
